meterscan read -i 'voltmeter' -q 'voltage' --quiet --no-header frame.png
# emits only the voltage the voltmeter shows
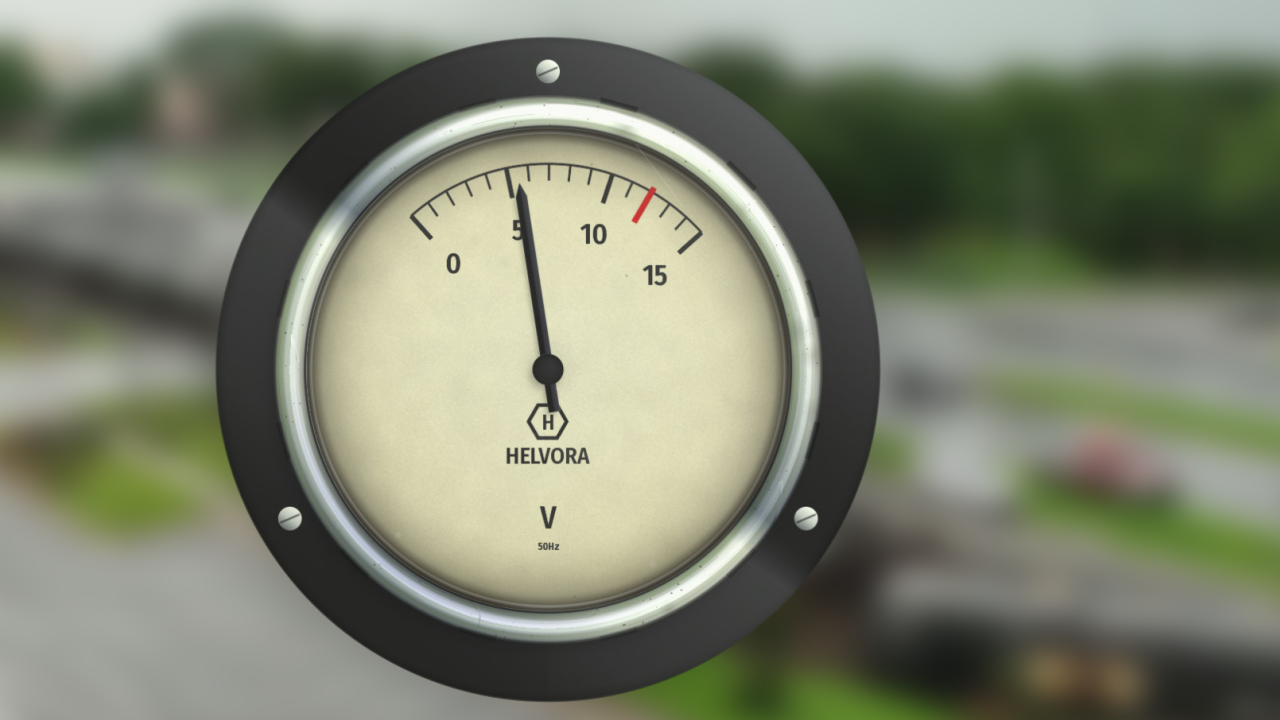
5.5 V
